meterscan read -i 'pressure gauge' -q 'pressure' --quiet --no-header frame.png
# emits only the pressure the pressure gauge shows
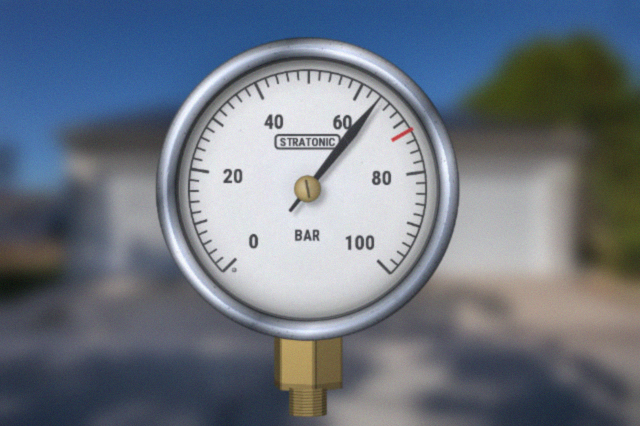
64 bar
